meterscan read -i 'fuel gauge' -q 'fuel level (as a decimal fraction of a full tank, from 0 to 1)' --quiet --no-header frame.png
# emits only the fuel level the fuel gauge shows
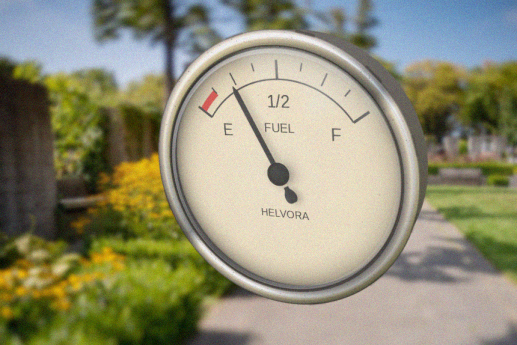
0.25
